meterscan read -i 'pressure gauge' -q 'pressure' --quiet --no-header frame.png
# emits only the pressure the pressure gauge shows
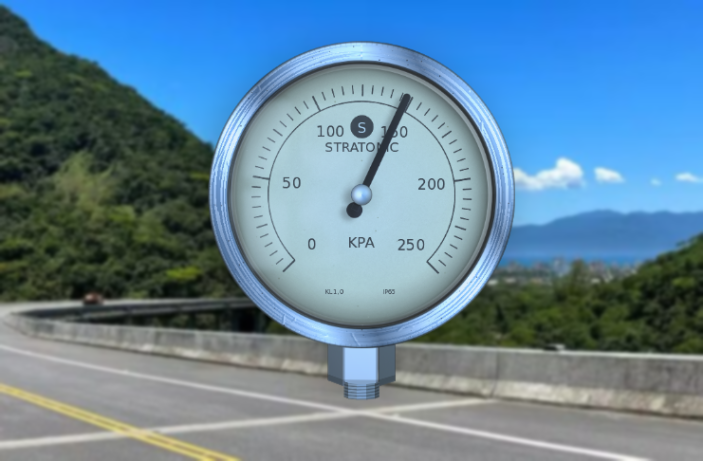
147.5 kPa
